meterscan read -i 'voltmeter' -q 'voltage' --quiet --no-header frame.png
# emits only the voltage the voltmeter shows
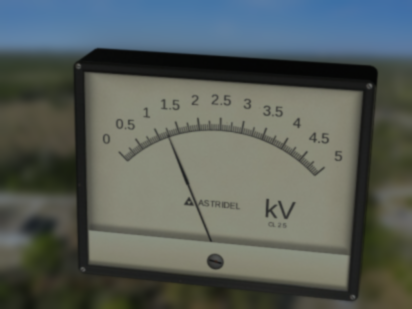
1.25 kV
